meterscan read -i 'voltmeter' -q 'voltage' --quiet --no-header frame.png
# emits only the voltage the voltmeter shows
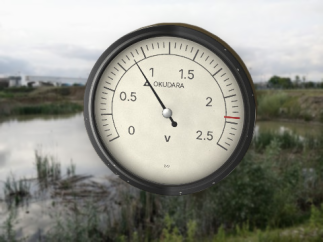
0.9 V
